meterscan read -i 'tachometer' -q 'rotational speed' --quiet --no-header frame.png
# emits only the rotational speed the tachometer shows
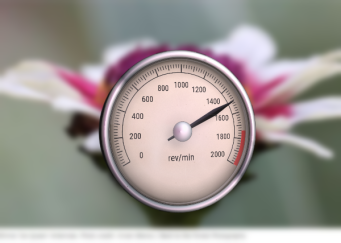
1500 rpm
